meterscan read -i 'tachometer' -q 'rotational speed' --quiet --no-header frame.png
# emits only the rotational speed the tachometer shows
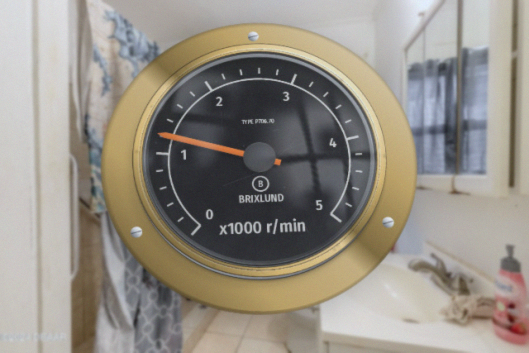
1200 rpm
